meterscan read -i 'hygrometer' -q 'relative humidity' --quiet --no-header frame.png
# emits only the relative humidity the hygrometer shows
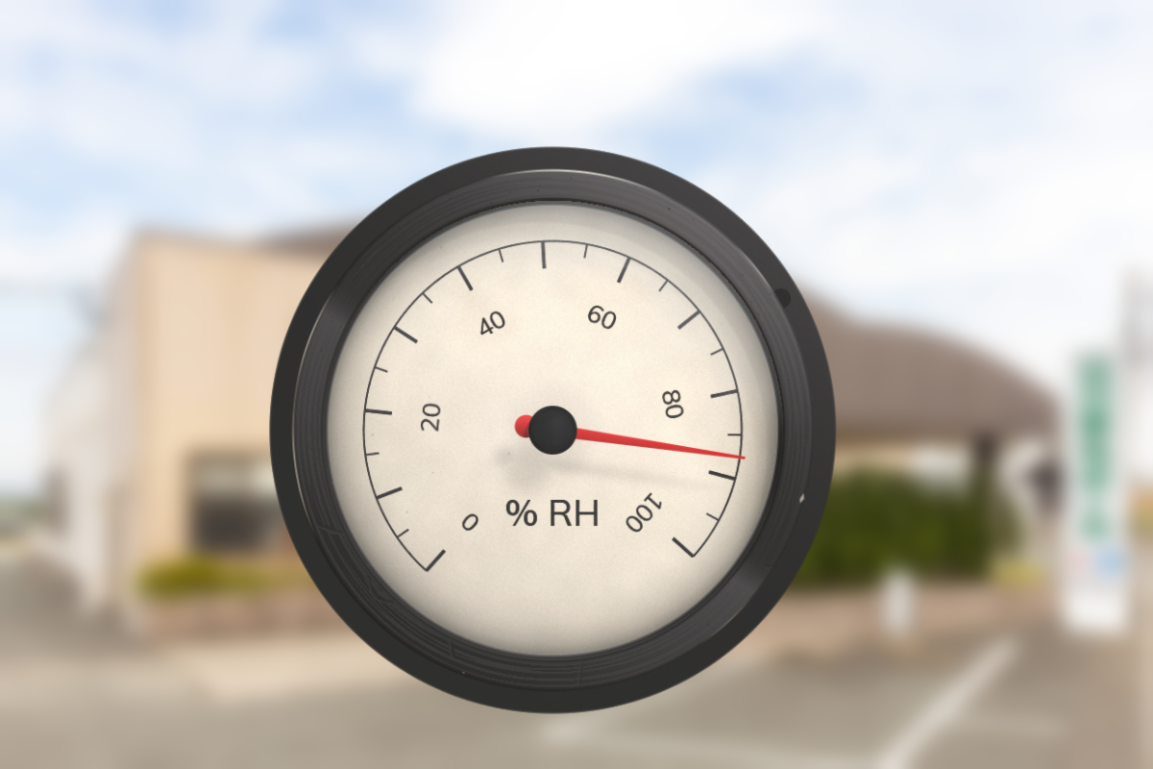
87.5 %
